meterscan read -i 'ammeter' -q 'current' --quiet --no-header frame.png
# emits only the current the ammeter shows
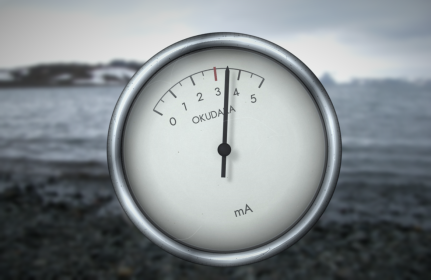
3.5 mA
